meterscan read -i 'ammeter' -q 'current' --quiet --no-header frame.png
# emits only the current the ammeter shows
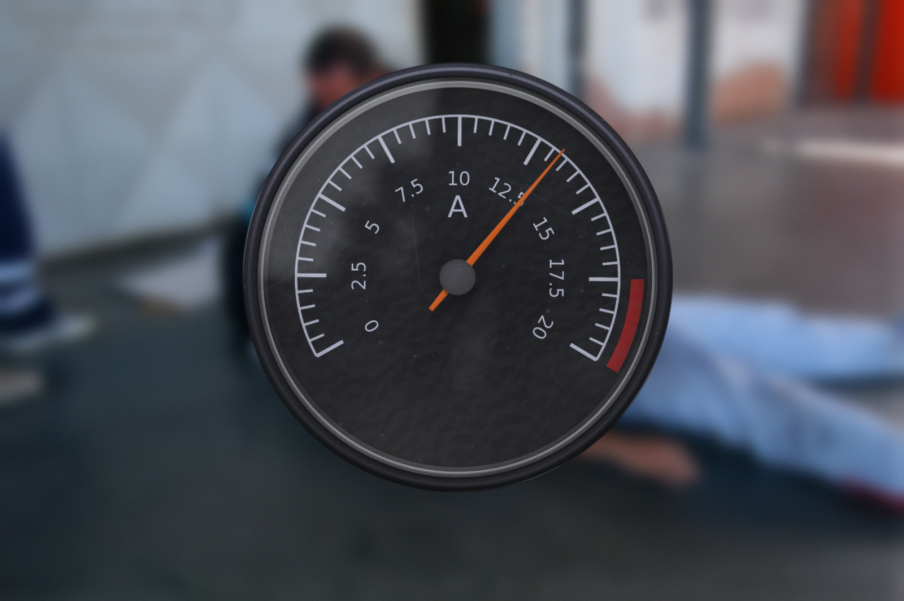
13.25 A
